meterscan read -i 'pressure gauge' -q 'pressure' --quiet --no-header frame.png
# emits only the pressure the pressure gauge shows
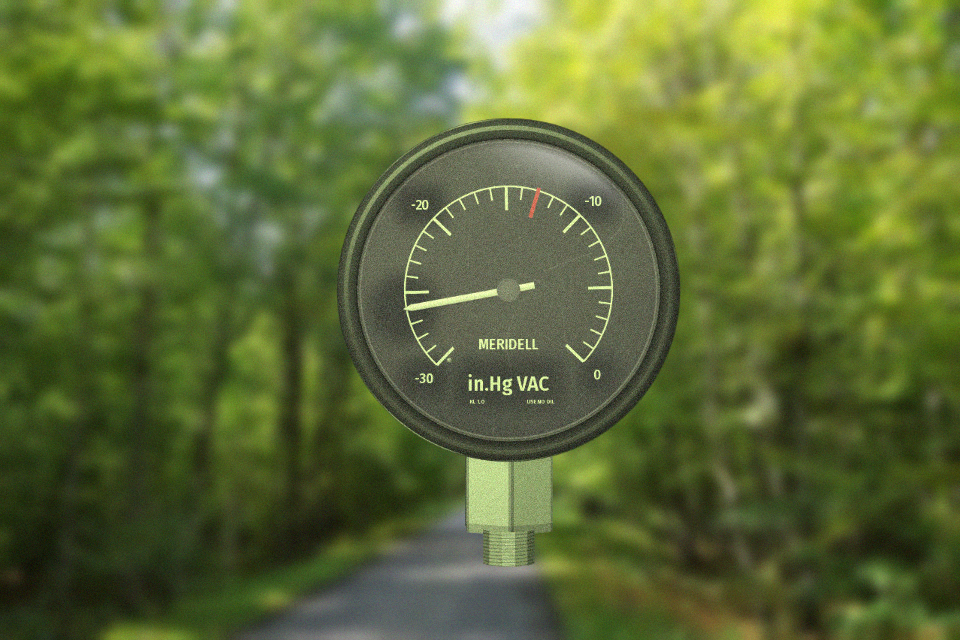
-26 inHg
